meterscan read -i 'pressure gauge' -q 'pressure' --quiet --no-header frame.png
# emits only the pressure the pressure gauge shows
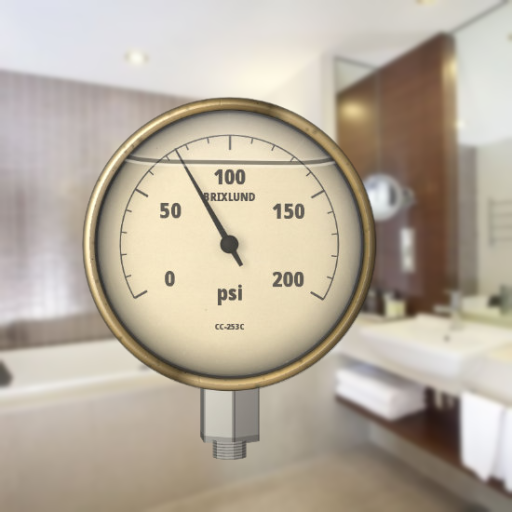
75 psi
